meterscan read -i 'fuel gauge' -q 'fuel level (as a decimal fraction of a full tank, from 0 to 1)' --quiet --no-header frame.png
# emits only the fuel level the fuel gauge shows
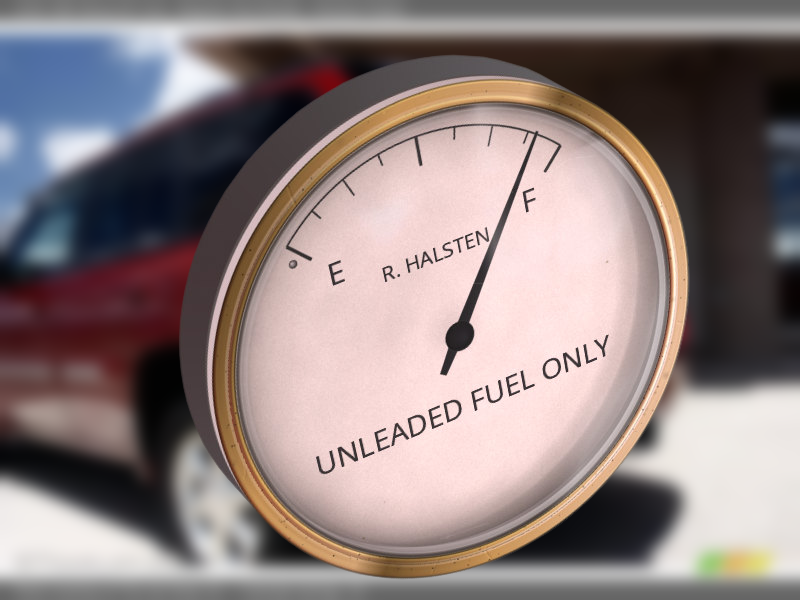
0.875
